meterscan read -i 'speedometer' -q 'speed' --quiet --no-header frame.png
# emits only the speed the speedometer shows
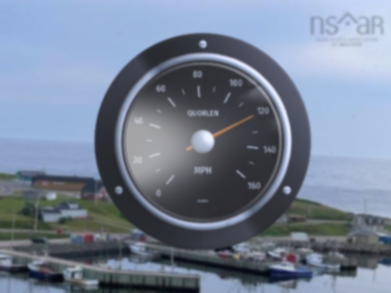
120 mph
